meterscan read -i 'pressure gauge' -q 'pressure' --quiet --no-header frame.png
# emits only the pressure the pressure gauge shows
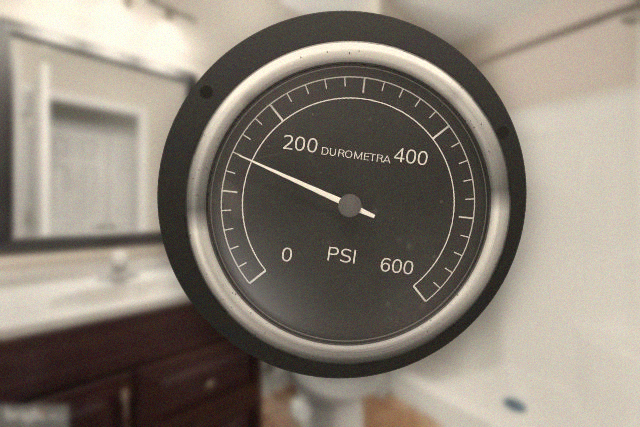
140 psi
